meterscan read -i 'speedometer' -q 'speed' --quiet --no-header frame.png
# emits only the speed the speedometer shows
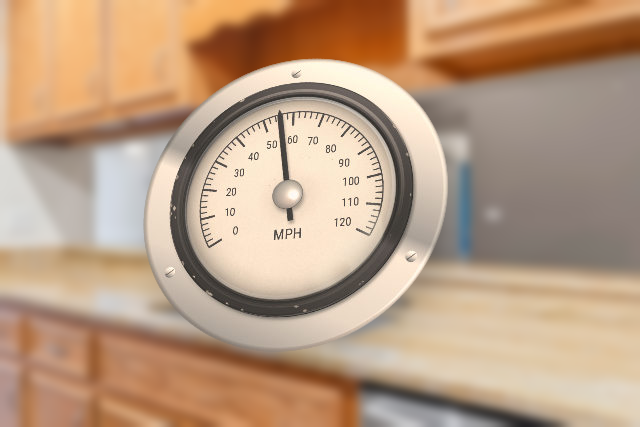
56 mph
